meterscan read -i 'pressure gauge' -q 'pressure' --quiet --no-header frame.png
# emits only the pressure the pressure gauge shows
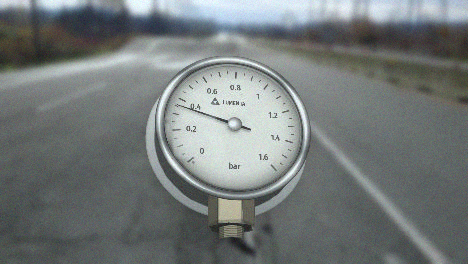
0.35 bar
